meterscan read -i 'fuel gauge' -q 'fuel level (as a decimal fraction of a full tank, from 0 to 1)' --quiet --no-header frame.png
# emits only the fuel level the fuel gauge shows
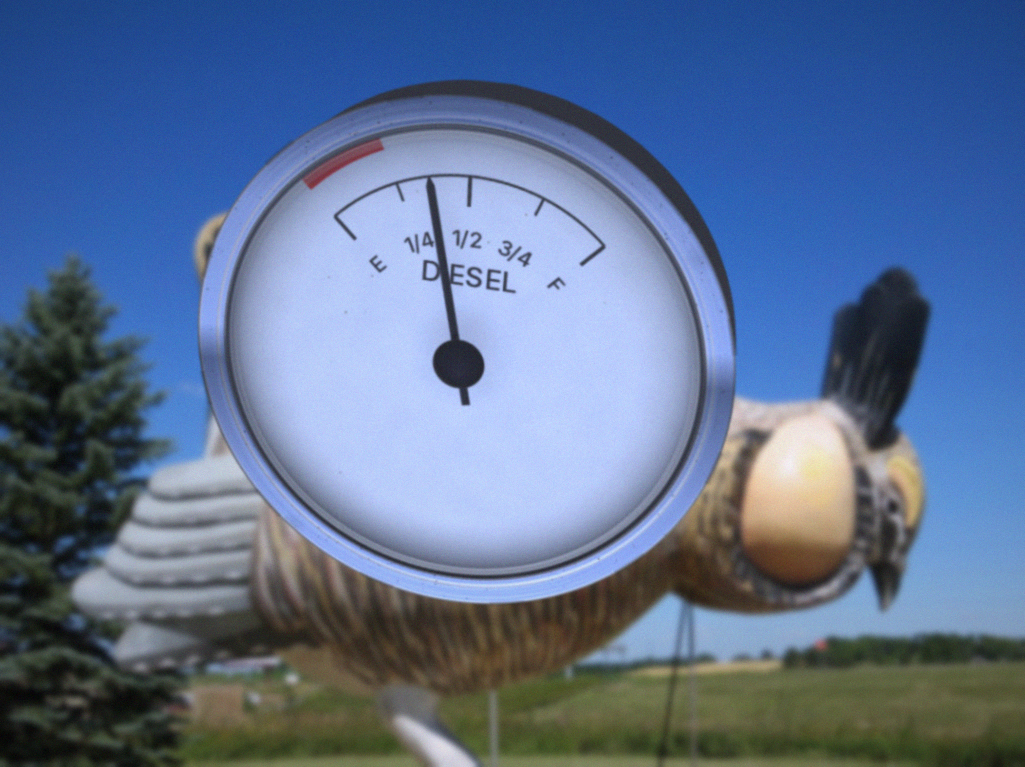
0.375
